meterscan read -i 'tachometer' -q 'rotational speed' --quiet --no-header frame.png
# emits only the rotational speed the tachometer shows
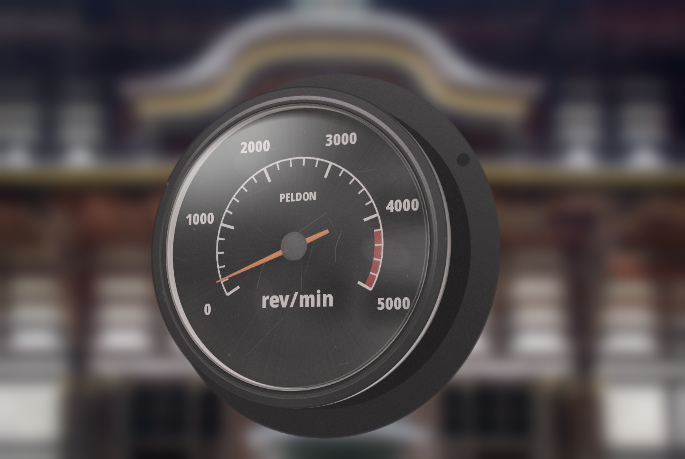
200 rpm
